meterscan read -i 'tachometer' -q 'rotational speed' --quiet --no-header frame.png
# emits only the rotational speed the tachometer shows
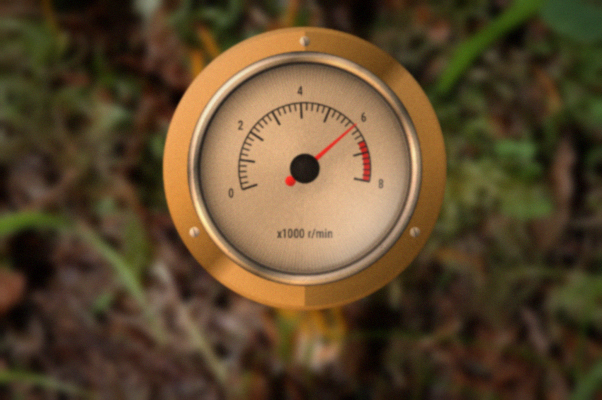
6000 rpm
